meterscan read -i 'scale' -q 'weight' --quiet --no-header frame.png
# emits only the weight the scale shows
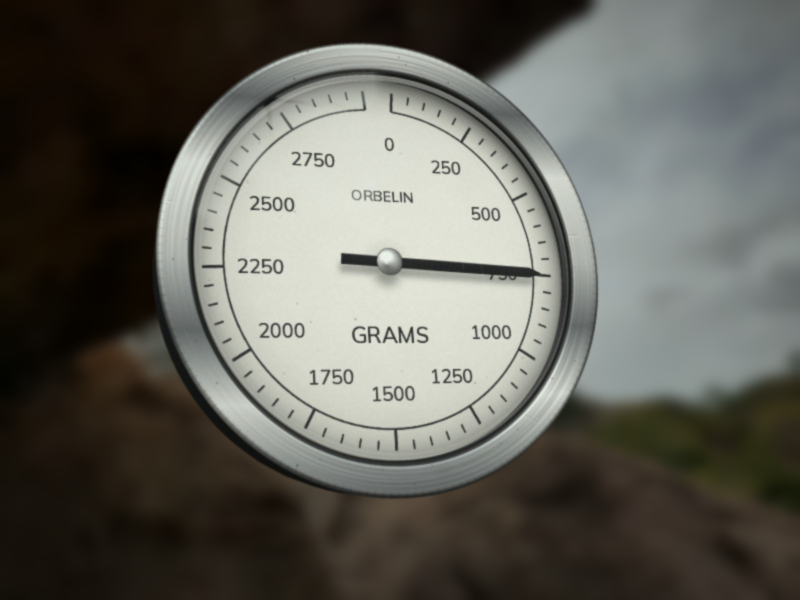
750 g
